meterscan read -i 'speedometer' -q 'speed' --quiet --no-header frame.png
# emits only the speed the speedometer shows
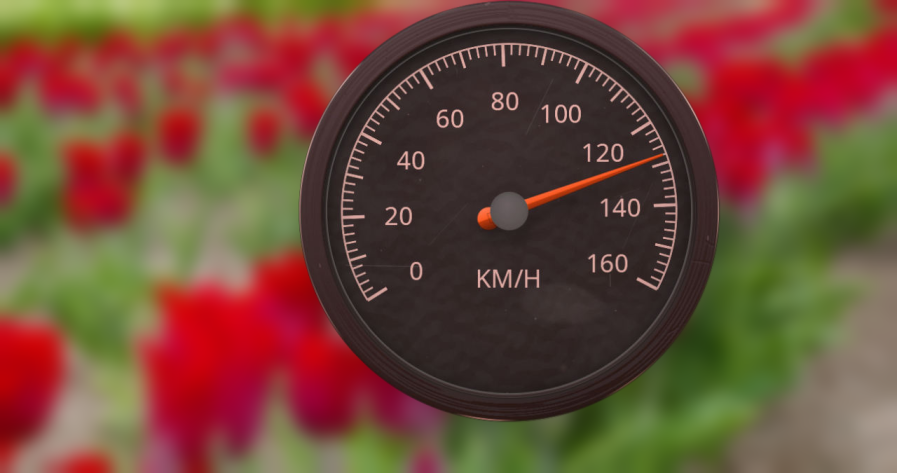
128 km/h
